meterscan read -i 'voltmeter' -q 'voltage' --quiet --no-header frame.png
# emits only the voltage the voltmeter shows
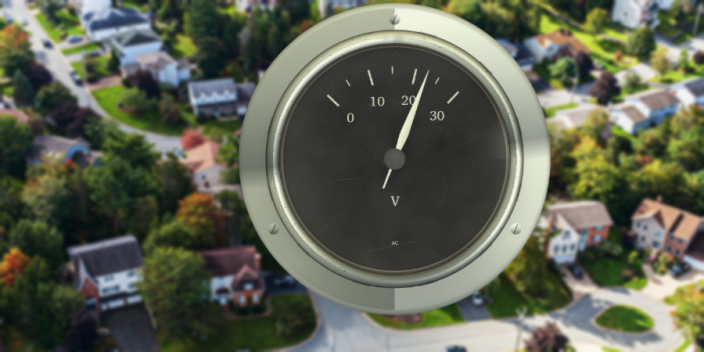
22.5 V
